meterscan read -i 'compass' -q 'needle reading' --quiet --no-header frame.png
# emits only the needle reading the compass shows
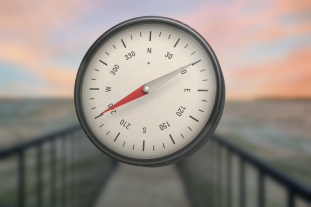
240 °
